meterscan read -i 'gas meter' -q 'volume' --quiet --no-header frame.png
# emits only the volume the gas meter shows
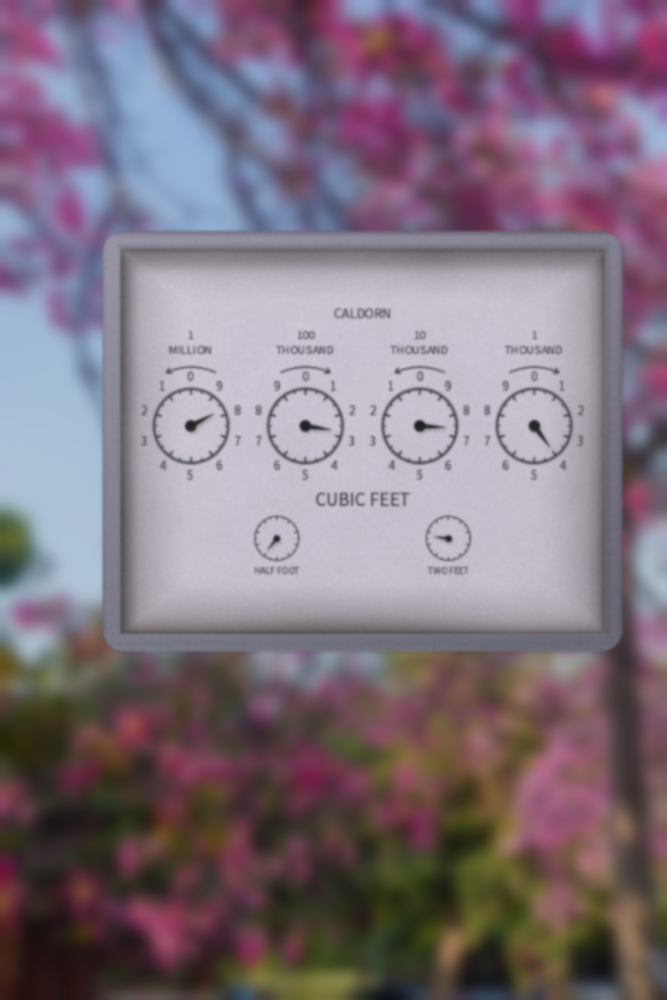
827400 ft³
